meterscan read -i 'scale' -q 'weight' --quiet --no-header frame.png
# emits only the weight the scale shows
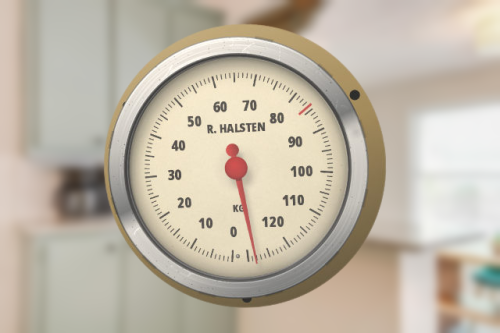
128 kg
